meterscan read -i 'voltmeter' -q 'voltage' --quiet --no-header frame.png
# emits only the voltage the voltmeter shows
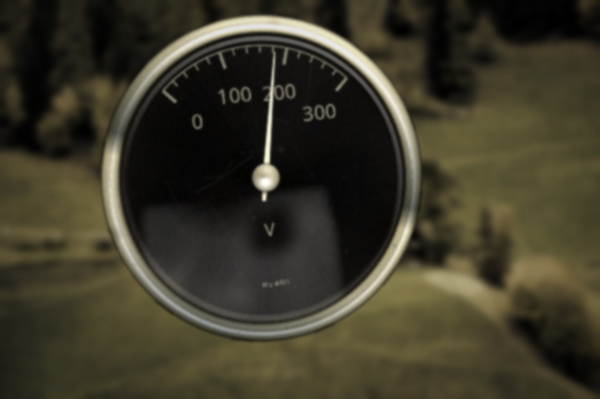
180 V
